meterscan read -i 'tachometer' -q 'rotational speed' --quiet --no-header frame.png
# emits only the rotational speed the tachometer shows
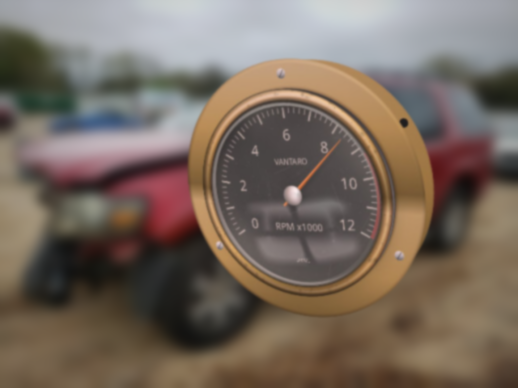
8400 rpm
